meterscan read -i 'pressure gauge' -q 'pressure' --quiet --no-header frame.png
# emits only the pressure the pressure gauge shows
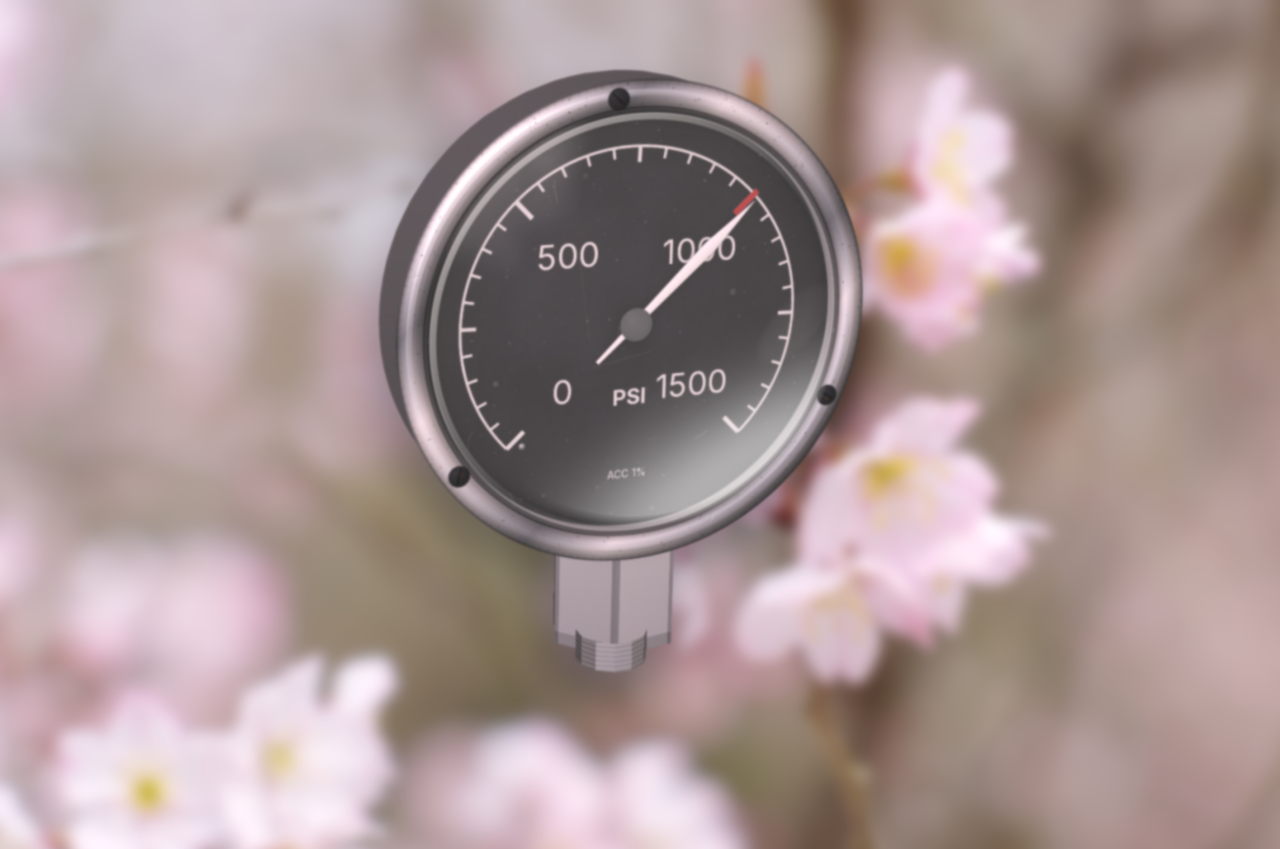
1000 psi
